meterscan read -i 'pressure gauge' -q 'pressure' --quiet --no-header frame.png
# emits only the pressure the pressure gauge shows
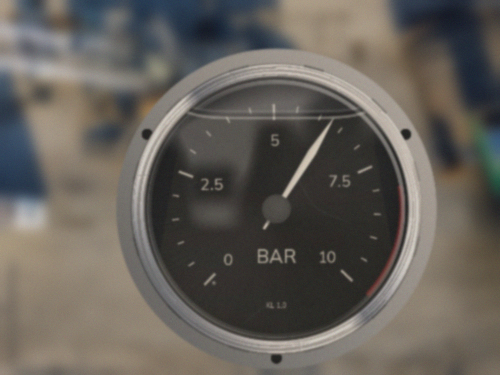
6.25 bar
